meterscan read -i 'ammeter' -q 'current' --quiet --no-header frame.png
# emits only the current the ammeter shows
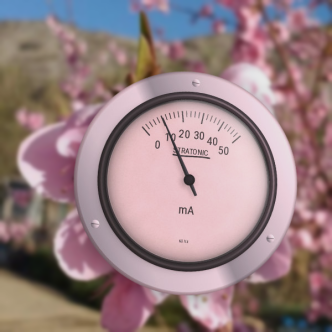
10 mA
